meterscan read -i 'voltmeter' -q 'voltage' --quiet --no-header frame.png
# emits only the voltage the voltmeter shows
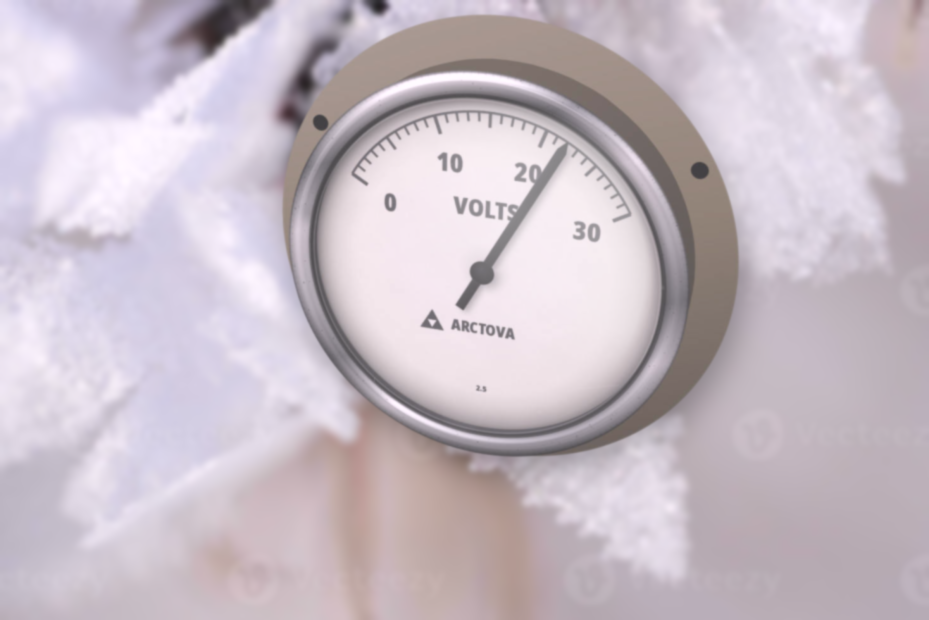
22 V
